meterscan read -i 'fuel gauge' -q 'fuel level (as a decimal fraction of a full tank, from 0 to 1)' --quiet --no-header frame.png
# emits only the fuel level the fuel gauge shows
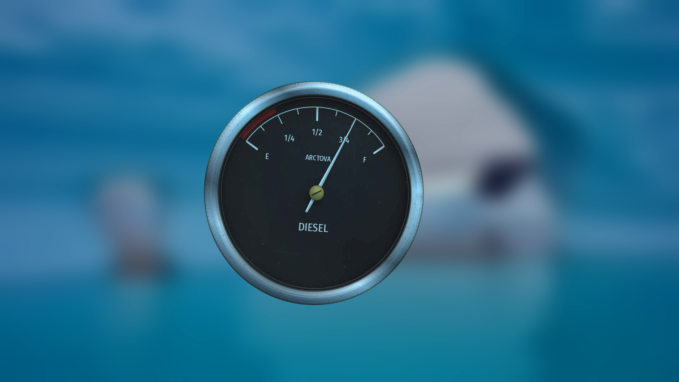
0.75
